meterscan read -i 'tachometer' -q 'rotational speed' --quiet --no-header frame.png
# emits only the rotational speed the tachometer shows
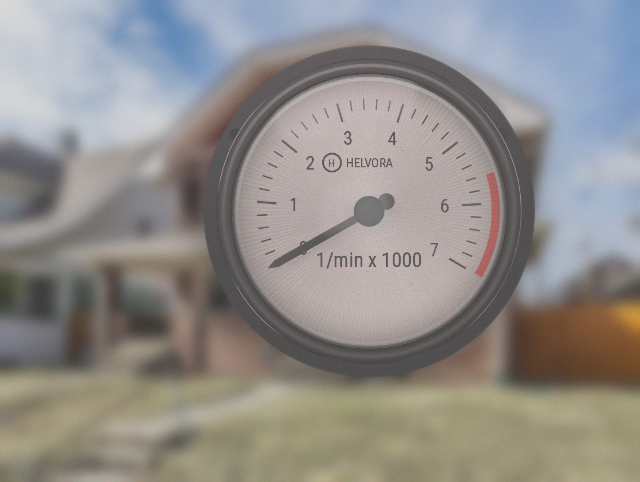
0 rpm
